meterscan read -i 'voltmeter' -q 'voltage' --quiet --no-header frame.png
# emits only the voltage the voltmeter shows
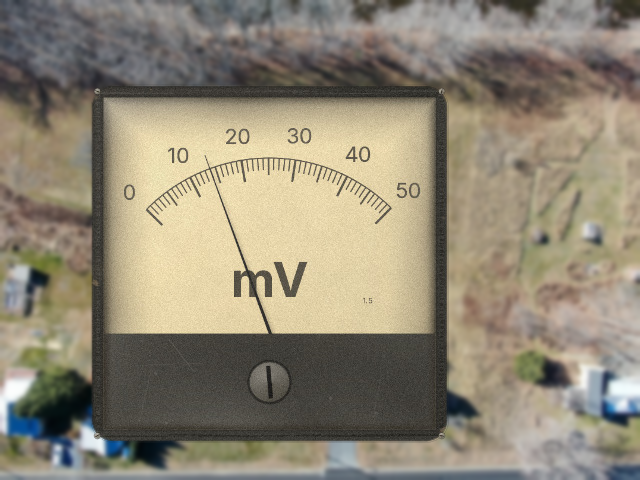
14 mV
